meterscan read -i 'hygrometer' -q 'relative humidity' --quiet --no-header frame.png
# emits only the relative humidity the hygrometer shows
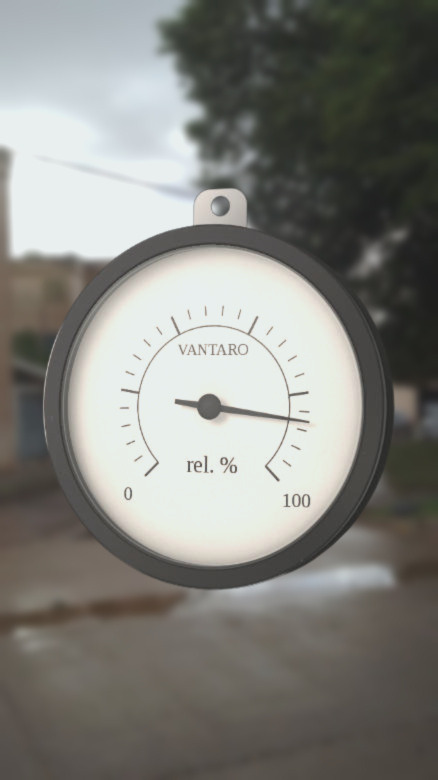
86 %
